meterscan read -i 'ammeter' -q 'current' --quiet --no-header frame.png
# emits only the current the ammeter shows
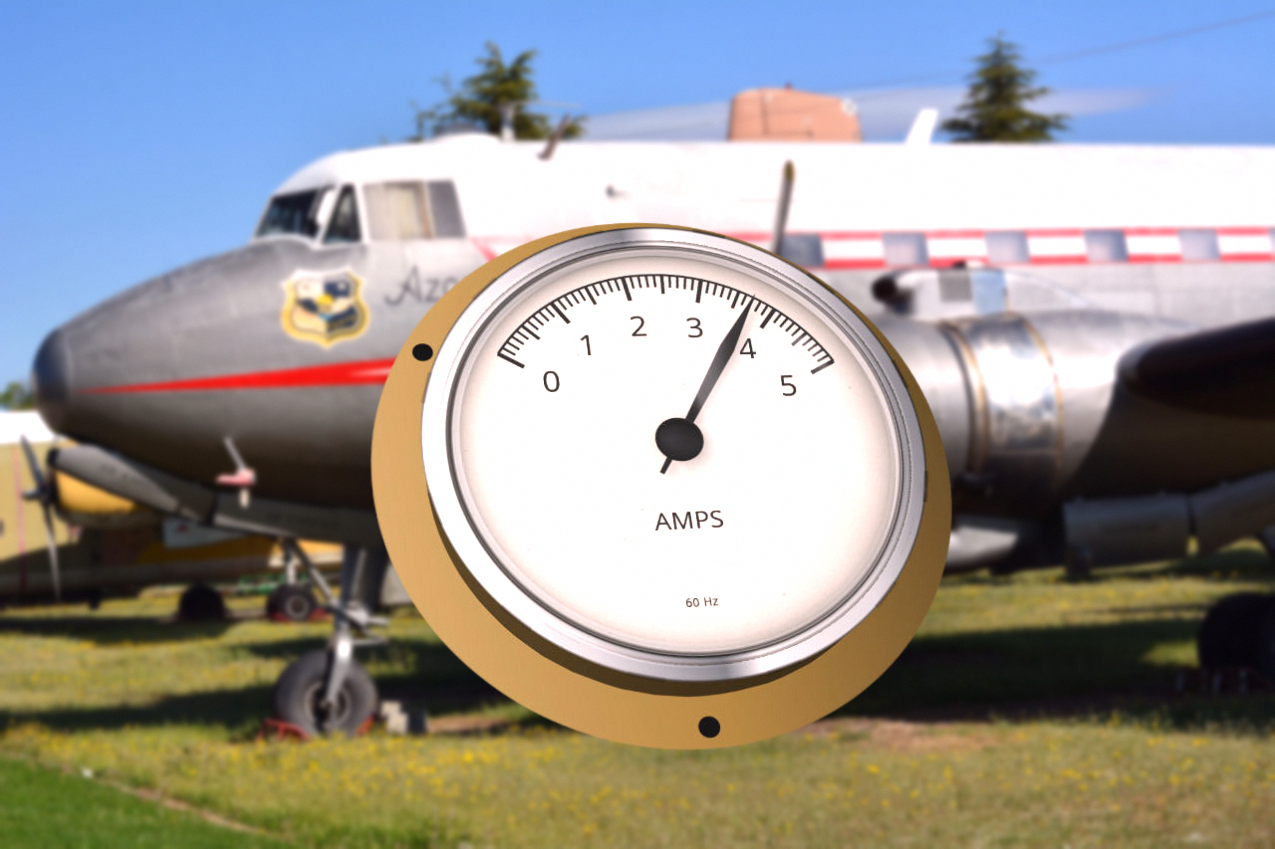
3.7 A
